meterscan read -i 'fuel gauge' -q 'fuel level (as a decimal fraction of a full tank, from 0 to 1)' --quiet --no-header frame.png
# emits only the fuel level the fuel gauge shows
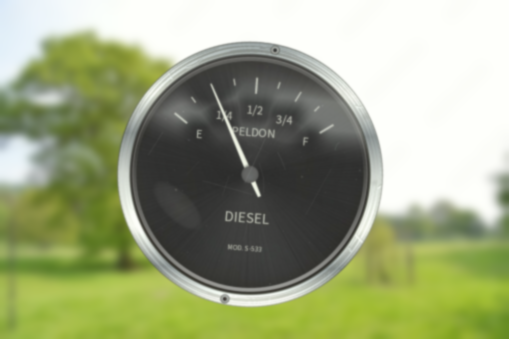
0.25
